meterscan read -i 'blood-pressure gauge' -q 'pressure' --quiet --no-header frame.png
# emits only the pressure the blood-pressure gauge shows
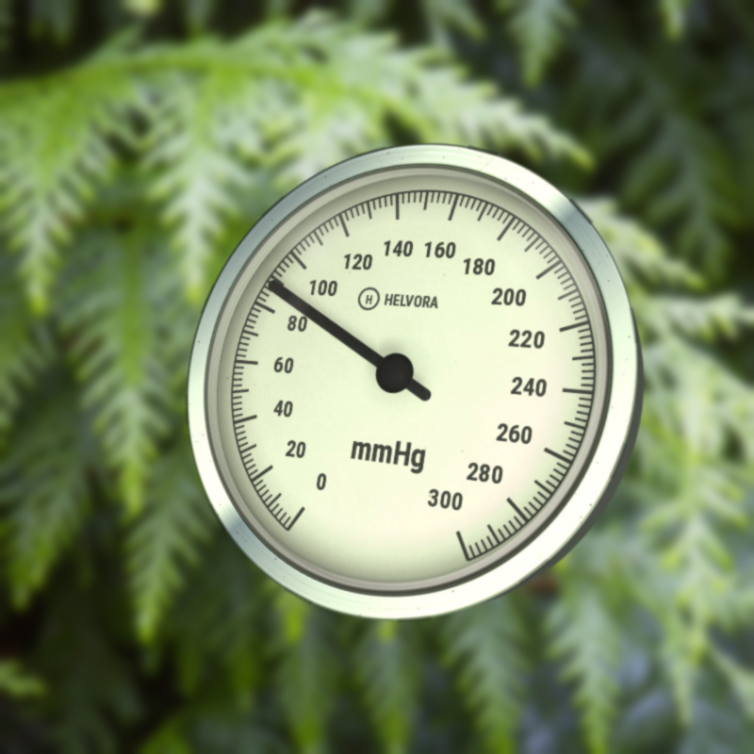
88 mmHg
